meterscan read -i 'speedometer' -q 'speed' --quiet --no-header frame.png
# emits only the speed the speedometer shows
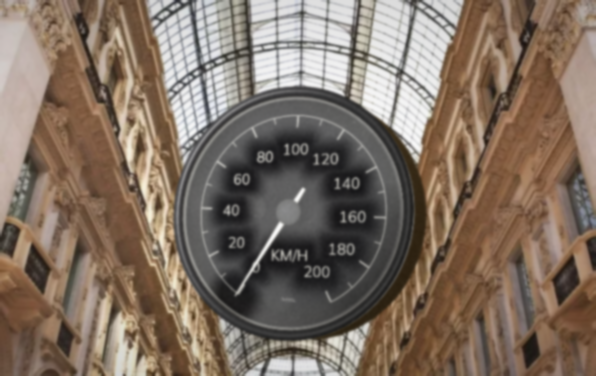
0 km/h
